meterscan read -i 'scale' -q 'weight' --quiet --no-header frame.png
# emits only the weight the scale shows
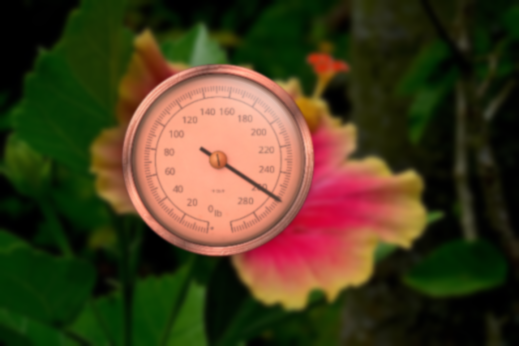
260 lb
